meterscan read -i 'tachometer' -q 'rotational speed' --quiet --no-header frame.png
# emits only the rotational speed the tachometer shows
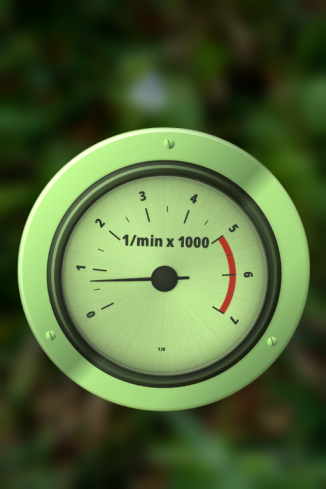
750 rpm
